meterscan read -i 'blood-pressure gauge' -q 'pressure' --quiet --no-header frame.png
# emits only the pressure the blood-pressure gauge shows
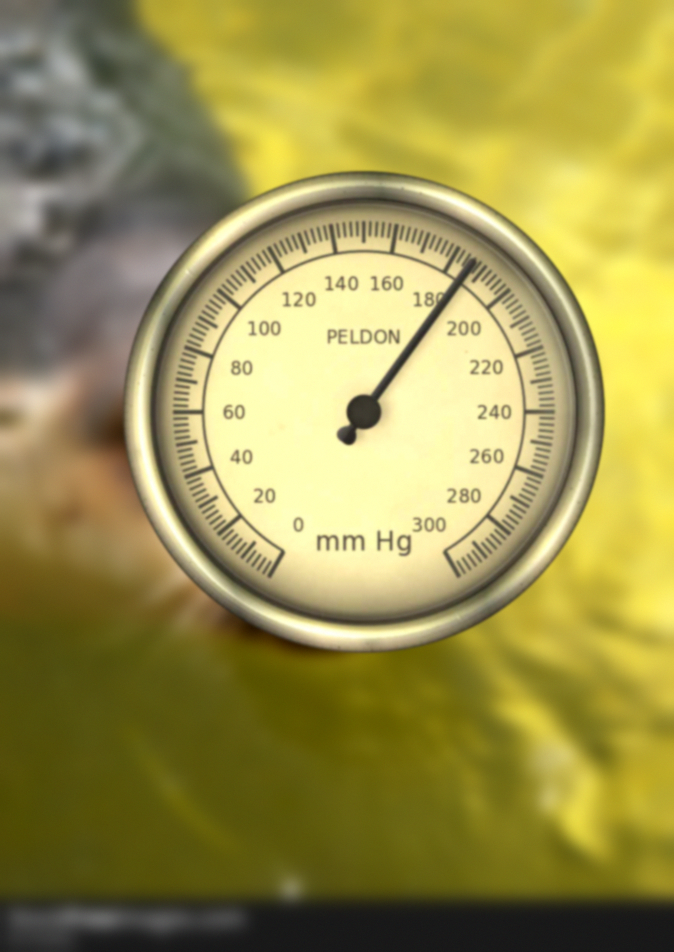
186 mmHg
